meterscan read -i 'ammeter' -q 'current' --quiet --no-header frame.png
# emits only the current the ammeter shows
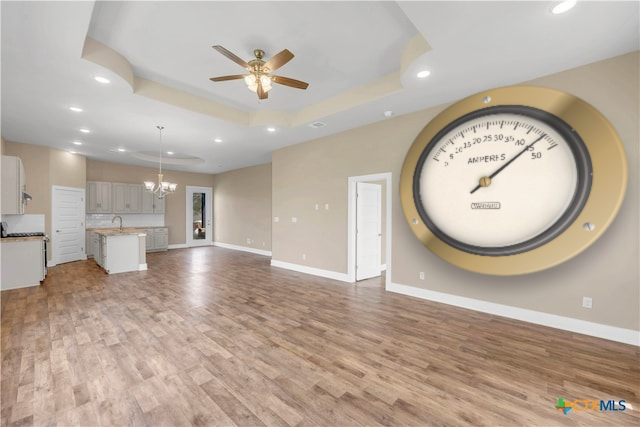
45 A
